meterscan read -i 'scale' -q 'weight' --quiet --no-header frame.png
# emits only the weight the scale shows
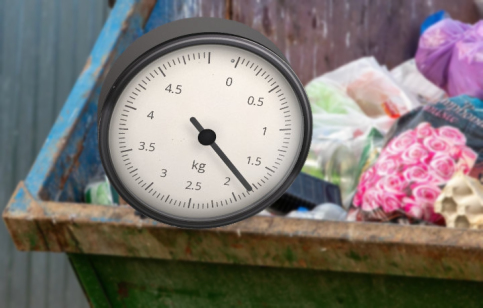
1.8 kg
